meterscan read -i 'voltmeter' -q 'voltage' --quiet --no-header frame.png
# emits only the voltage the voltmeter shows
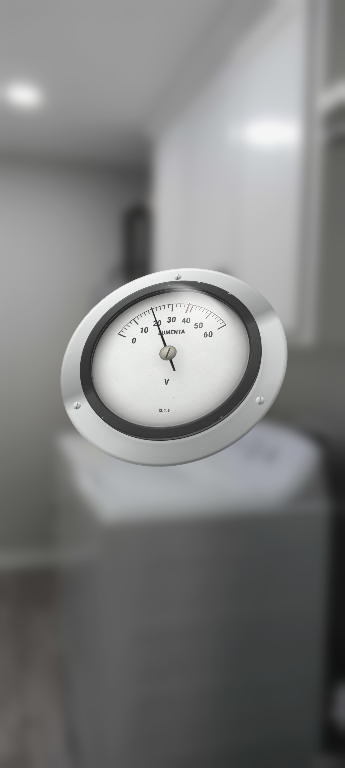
20 V
